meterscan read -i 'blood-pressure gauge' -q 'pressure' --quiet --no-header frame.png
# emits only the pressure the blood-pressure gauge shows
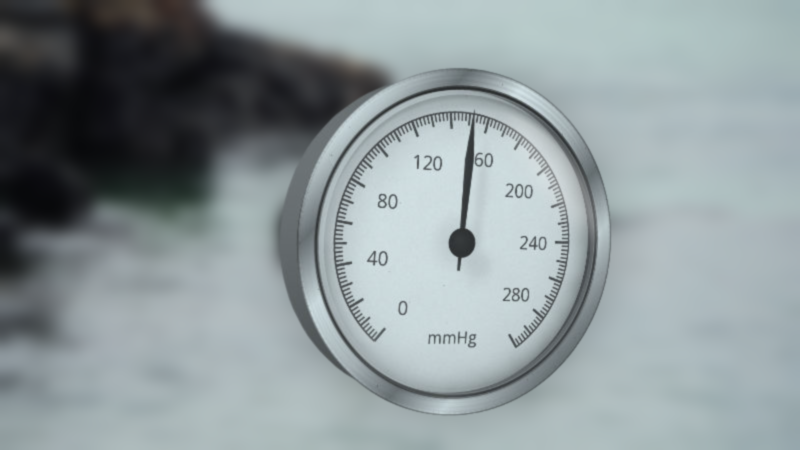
150 mmHg
